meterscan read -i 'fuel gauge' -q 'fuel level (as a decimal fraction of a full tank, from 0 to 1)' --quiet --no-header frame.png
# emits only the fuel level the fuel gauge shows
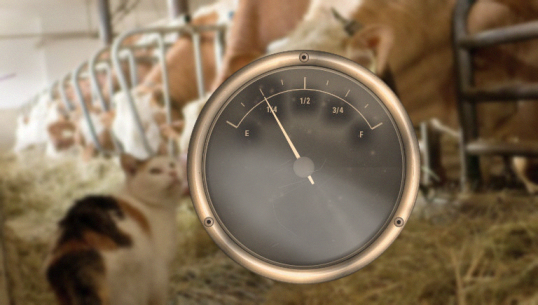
0.25
